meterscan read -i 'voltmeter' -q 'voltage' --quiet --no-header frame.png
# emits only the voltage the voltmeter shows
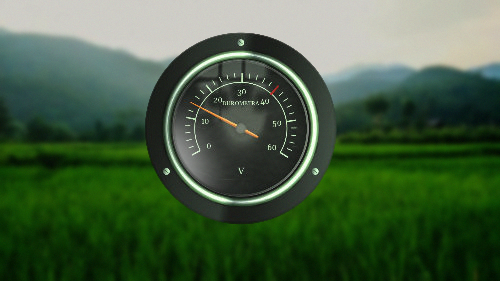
14 V
